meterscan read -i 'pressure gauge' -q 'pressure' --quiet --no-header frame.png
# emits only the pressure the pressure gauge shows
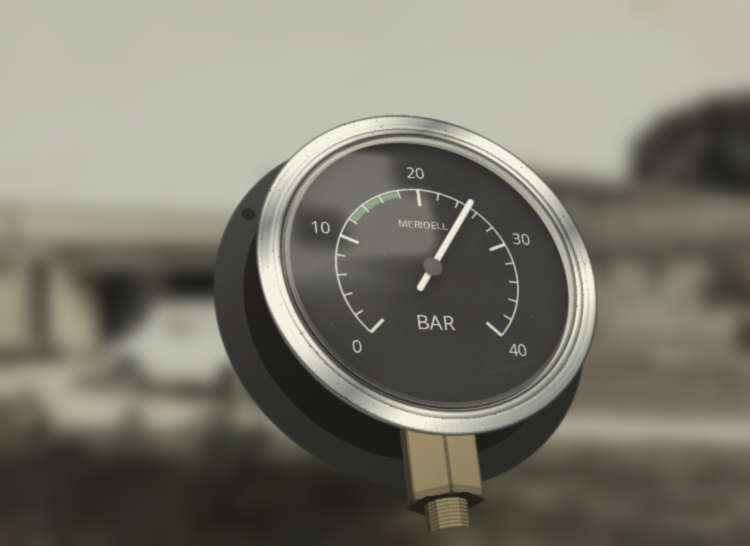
25 bar
